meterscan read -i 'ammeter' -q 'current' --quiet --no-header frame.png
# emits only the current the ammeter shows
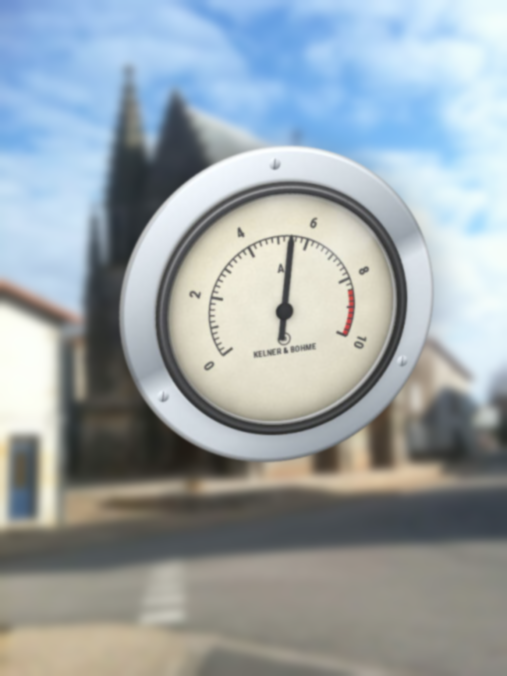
5.4 A
